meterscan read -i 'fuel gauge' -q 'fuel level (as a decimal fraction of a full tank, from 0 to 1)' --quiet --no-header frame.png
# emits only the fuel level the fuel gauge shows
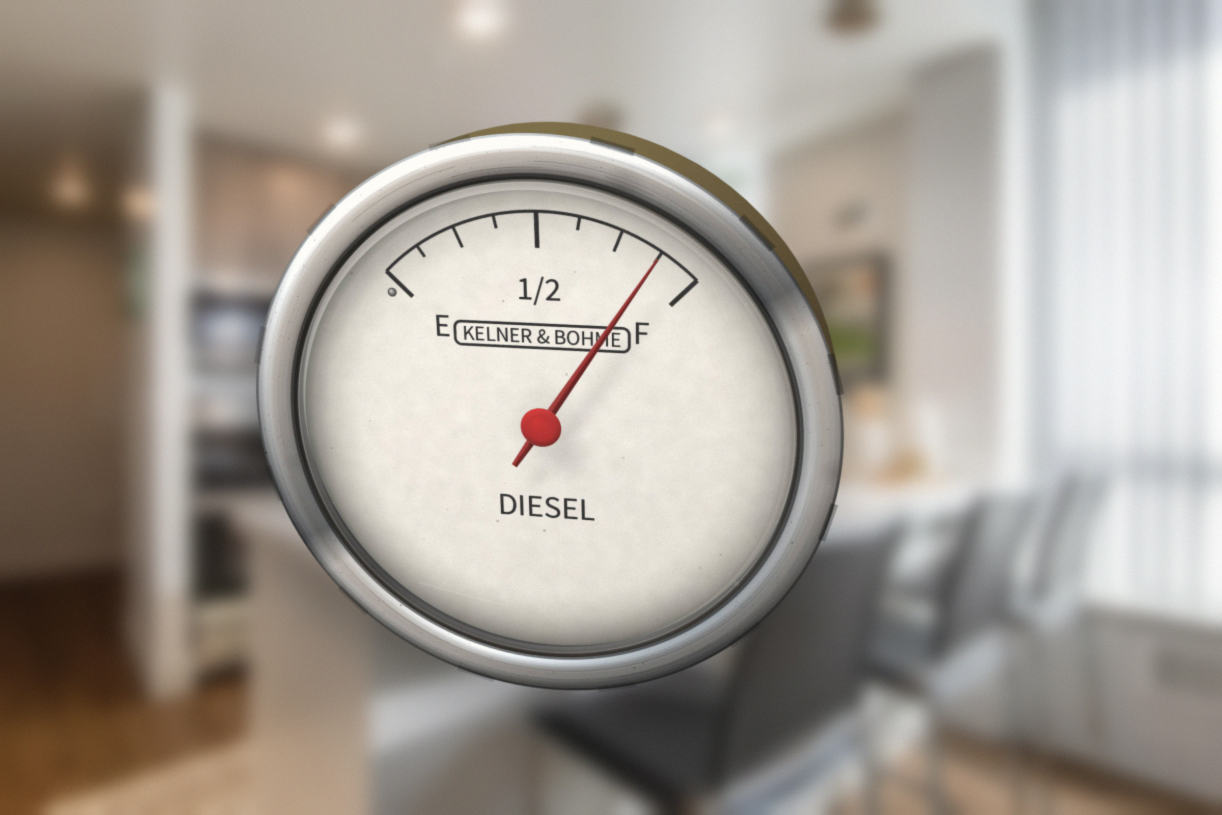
0.875
